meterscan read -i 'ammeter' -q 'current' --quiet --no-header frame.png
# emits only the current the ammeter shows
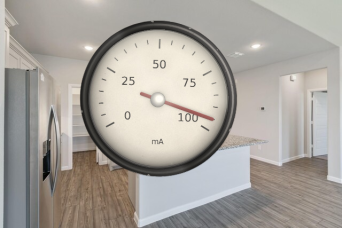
95 mA
